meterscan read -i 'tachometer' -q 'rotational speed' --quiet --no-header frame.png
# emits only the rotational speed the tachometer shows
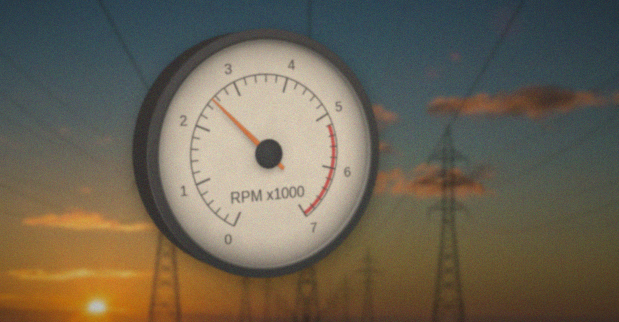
2500 rpm
